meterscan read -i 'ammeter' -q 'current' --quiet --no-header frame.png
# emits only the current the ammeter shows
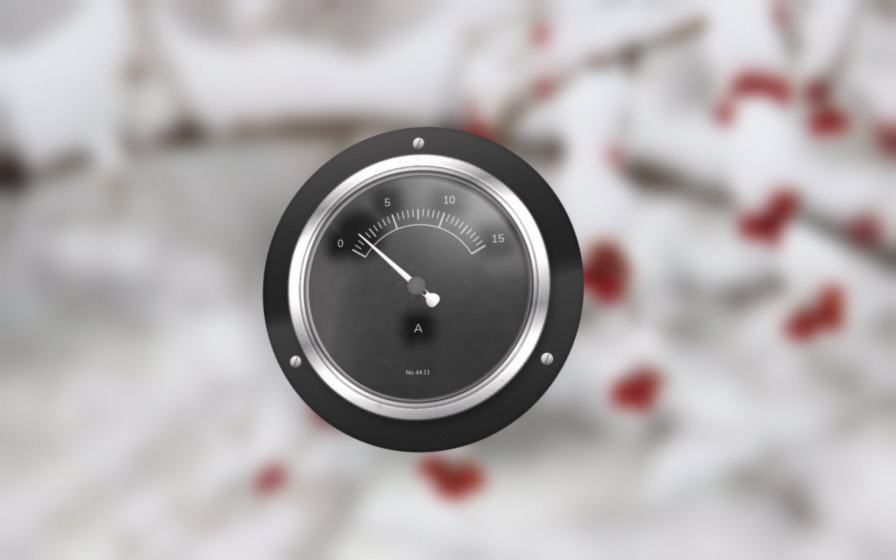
1.5 A
